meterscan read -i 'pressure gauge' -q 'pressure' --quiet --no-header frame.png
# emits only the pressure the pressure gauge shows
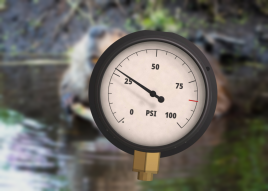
27.5 psi
